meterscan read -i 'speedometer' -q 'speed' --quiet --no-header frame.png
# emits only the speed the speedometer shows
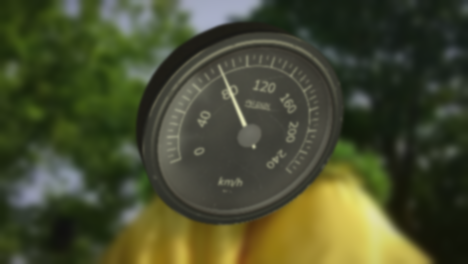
80 km/h
